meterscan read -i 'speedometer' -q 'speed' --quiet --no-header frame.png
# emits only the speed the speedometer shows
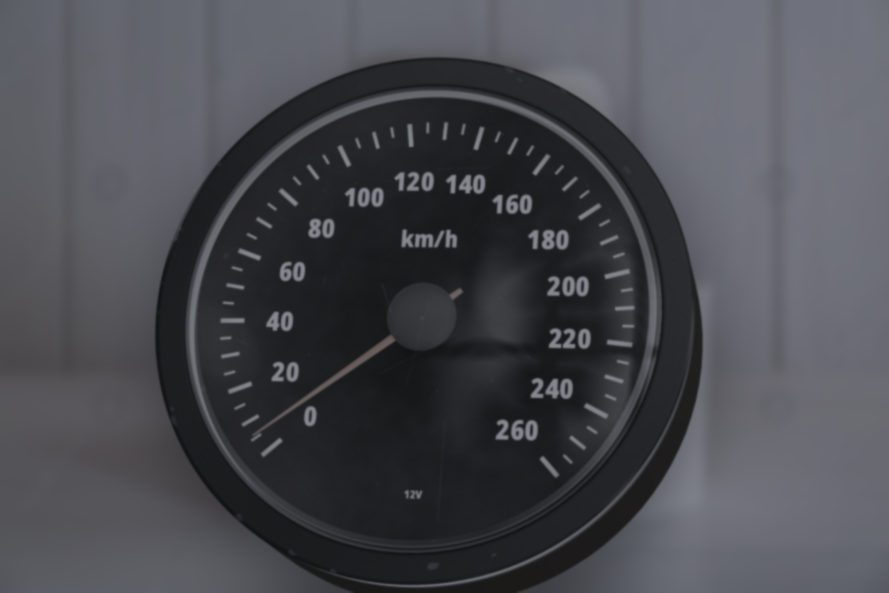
5 km/h
